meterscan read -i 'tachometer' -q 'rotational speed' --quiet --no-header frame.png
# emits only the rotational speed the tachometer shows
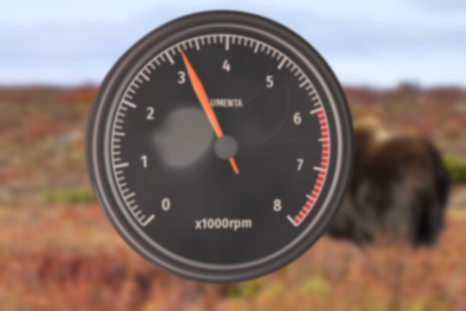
3200 rpm
